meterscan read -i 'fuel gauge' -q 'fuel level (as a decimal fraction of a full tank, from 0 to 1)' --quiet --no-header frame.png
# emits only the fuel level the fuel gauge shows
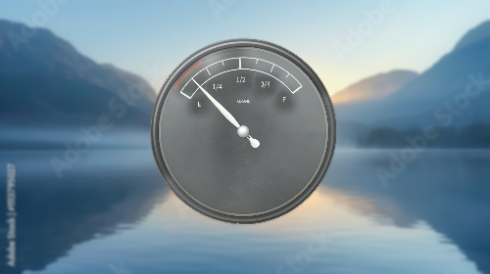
0.125
